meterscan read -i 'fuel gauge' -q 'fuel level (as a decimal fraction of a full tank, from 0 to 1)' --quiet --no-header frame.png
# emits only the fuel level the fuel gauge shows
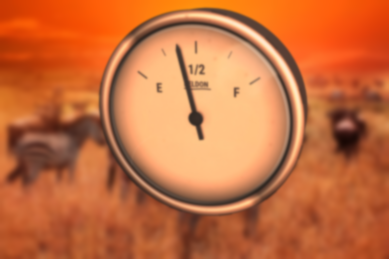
0.375
